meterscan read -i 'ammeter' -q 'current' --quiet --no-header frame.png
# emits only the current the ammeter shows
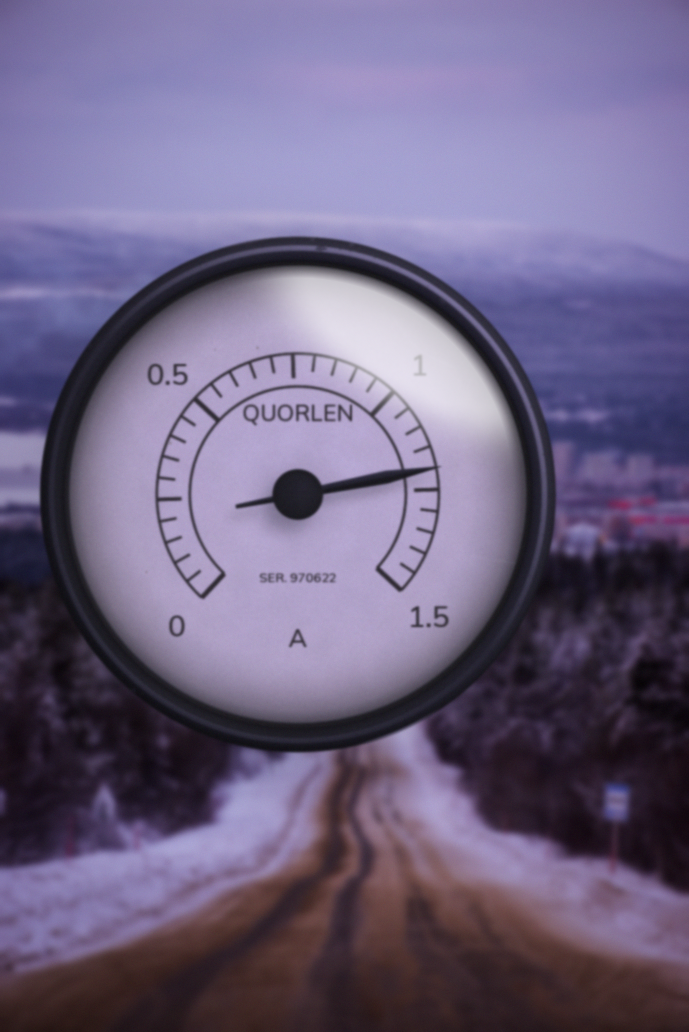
1.2 A
